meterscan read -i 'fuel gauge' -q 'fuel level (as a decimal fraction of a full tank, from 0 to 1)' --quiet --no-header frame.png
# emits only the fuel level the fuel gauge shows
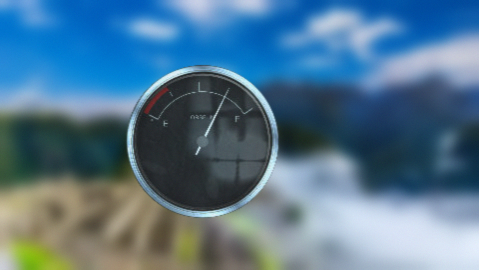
0.75
